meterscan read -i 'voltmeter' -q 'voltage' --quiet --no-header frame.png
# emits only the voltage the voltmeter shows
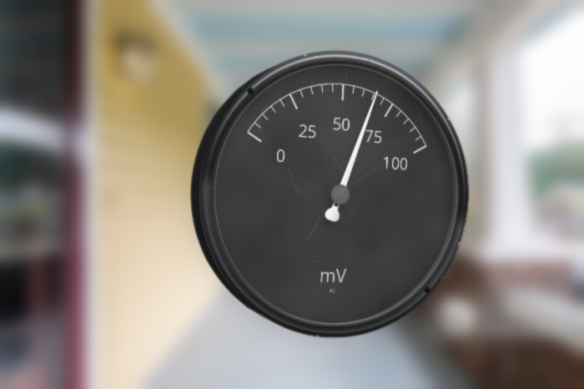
65 mV
